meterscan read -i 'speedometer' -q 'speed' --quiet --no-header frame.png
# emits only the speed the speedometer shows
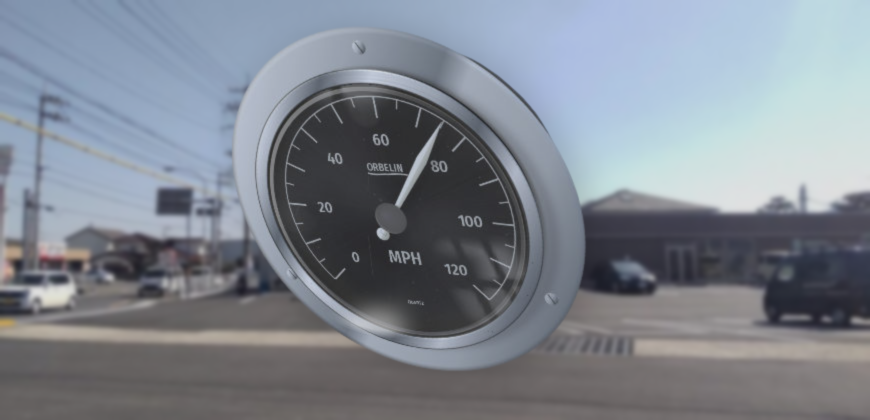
75 mph
